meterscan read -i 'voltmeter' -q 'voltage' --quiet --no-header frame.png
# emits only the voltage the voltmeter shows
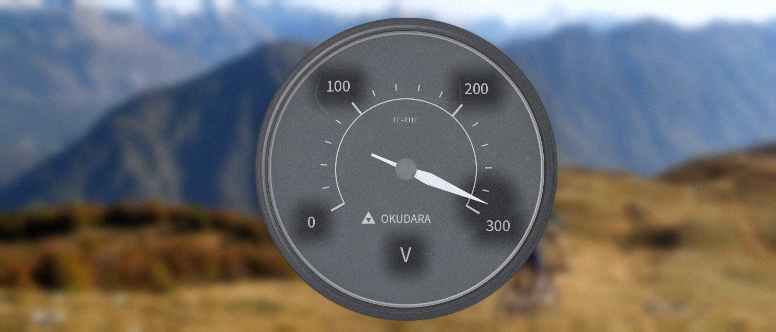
290 V
